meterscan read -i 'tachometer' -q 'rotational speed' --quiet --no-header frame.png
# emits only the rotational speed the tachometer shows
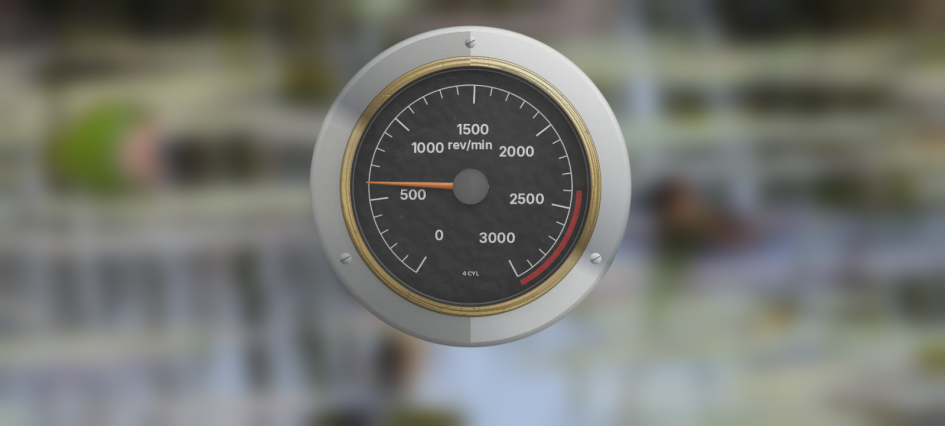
600 rpm
